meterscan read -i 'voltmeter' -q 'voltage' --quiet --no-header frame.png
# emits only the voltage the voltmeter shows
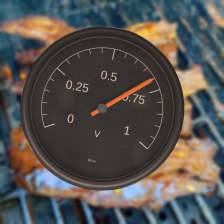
0.7 V
